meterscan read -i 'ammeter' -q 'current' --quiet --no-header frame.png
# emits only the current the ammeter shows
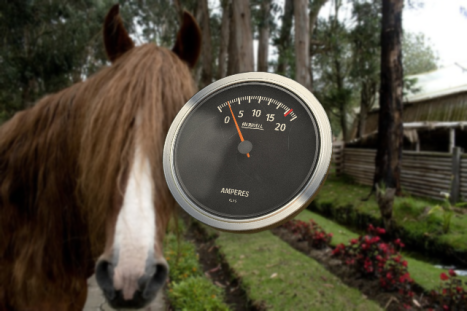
2.5 A
